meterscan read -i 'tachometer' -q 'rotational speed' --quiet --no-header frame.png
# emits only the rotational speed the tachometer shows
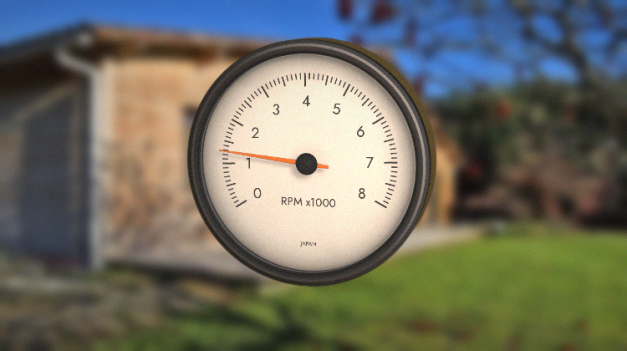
1300 rpm
